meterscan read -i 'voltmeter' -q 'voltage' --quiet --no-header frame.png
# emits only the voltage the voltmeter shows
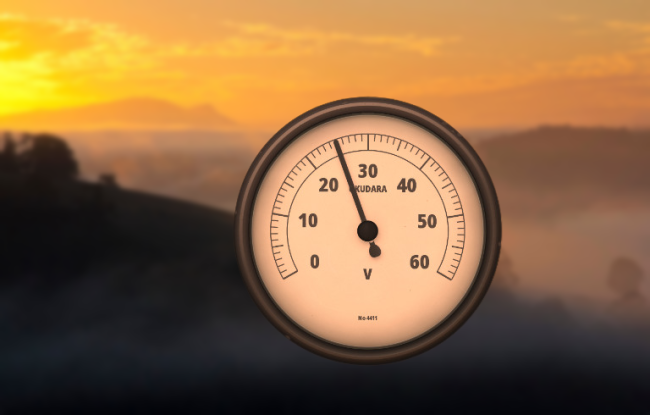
25 V
